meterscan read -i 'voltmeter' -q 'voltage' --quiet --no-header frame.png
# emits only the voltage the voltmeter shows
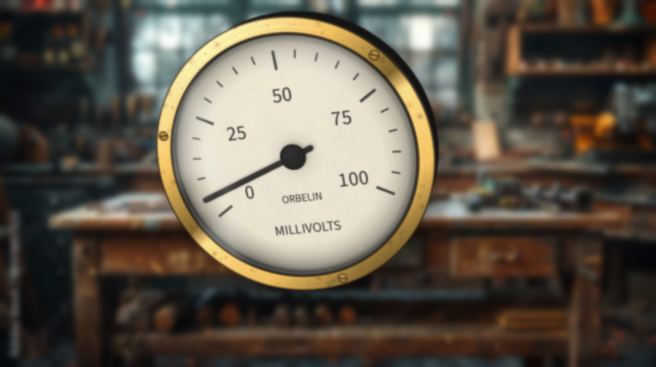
5 mV
